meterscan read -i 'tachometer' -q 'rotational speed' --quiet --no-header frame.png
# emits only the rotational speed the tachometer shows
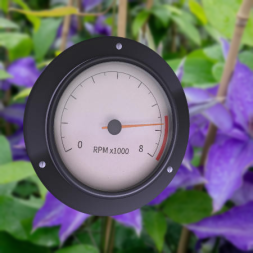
6750 rpm
